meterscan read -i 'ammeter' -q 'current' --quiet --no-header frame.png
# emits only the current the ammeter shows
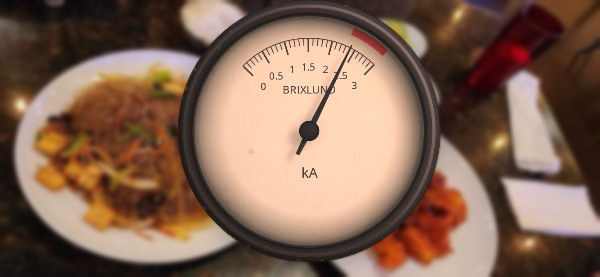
2.4 kA
